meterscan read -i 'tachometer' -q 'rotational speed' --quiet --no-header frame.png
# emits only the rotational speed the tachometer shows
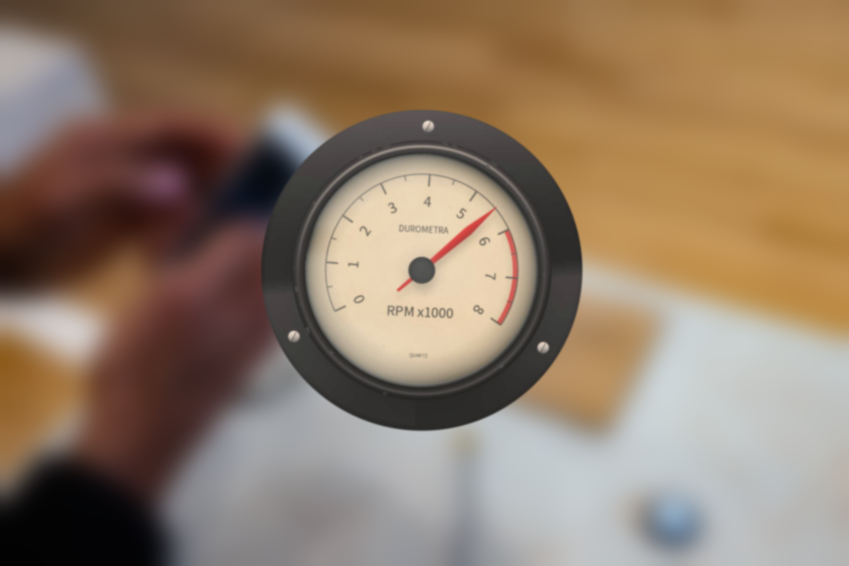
5500 rpm
